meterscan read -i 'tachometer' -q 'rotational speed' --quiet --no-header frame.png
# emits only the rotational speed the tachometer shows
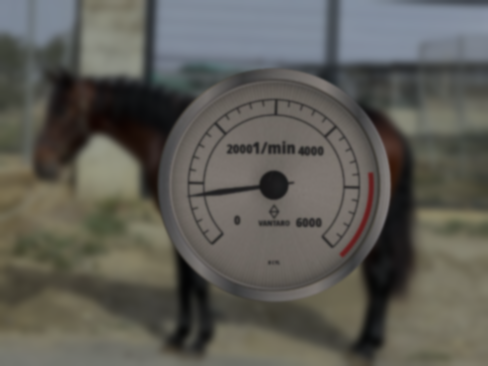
800 rpm
